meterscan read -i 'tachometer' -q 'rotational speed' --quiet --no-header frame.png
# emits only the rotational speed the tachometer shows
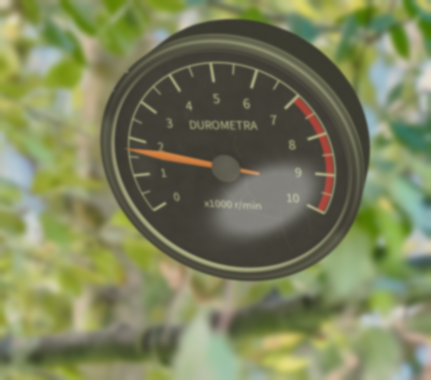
1750 rpm
